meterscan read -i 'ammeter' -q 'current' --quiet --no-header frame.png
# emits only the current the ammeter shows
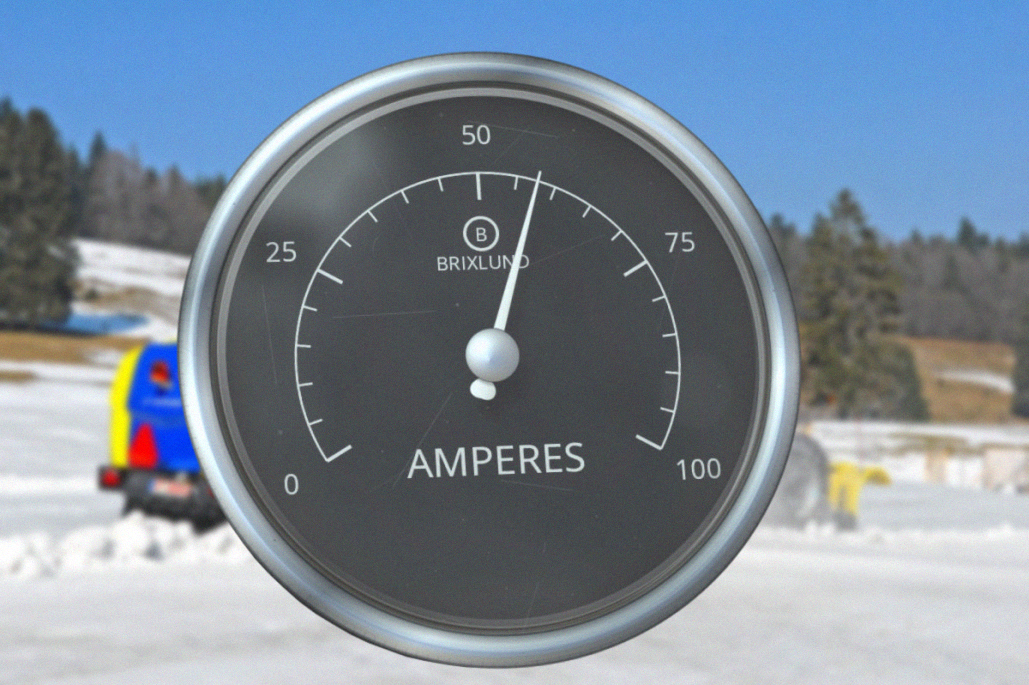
57.5 A
